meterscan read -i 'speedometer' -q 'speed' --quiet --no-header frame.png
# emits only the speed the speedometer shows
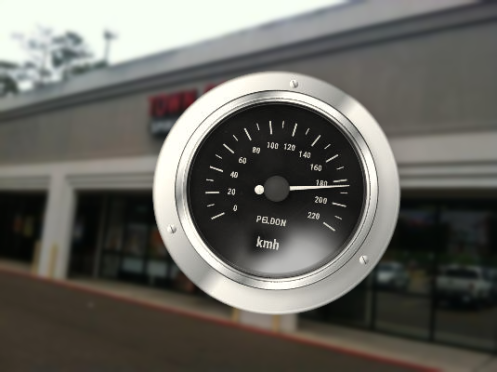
185 km/h
